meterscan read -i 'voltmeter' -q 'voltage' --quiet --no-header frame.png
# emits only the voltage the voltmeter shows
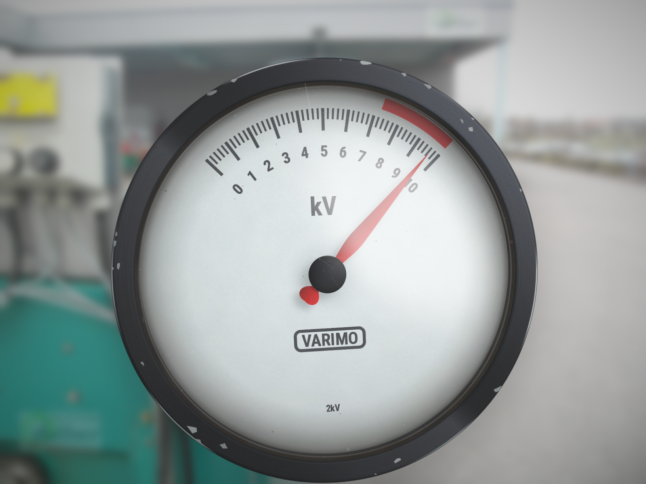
9.6 kV
